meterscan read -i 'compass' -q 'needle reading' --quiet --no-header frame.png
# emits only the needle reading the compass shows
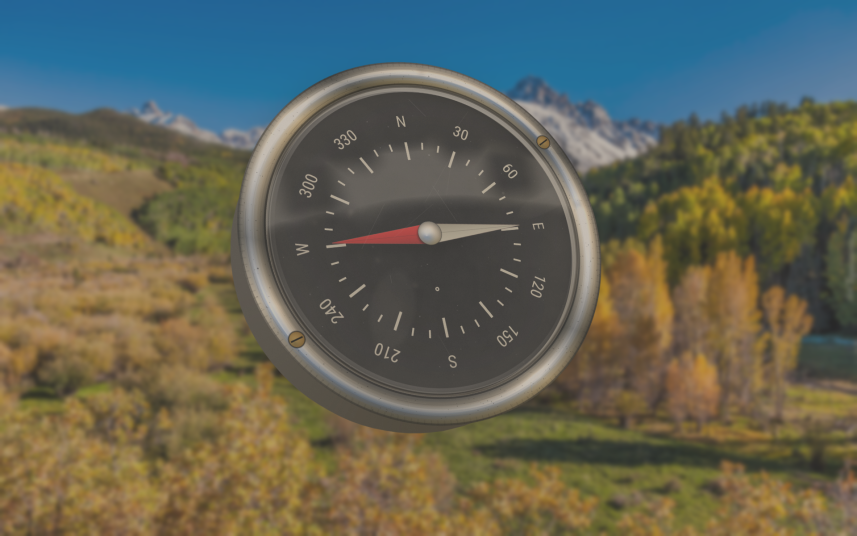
270 °
